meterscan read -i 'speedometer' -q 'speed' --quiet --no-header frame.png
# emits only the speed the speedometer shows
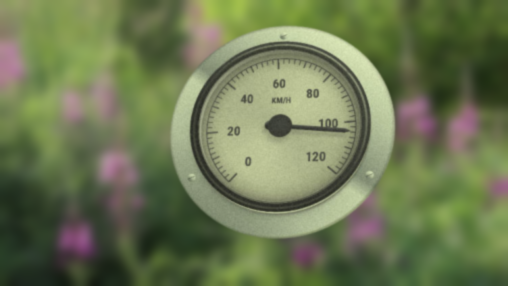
104 km/h
